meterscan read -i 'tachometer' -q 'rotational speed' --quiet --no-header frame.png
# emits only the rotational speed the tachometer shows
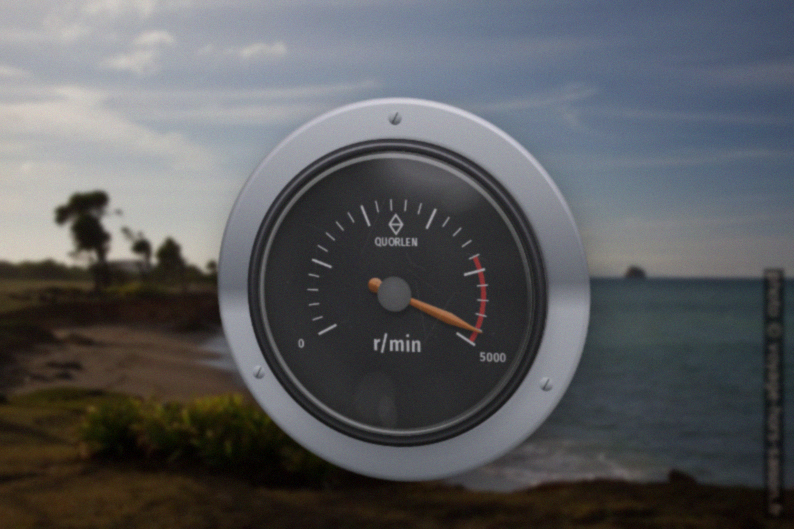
4800 rpm
